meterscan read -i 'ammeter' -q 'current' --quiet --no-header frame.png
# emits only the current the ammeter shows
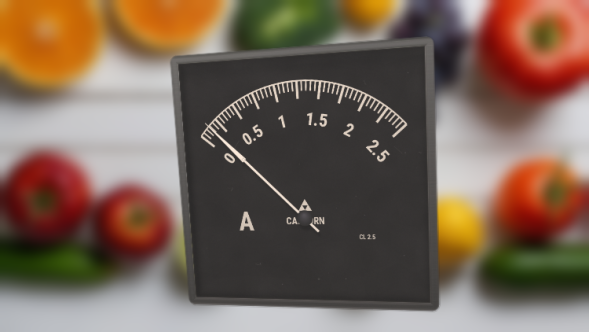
0.15 A
